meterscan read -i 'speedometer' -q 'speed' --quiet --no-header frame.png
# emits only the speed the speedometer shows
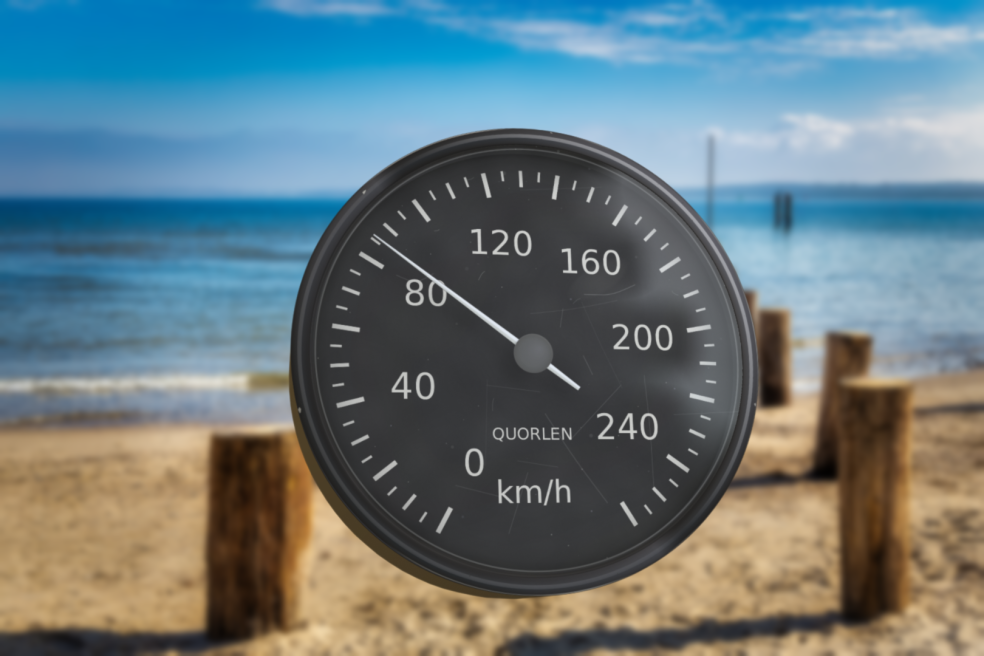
85 km/h
